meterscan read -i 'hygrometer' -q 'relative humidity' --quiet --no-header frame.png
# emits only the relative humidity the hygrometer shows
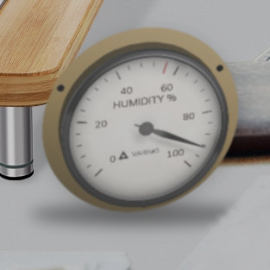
92 %
